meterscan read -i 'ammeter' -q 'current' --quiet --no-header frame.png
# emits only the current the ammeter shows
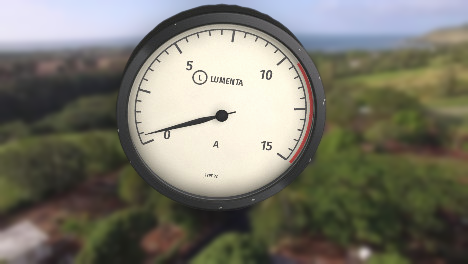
0.5 A
